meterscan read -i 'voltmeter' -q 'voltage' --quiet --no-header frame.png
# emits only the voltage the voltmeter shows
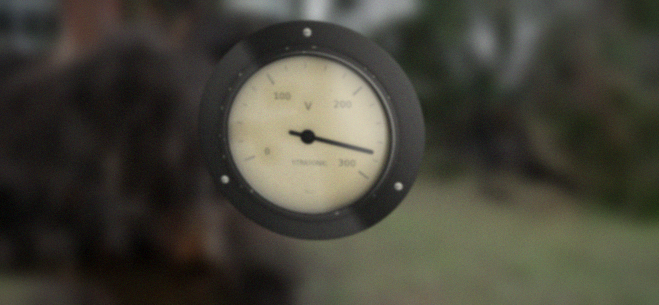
270 V
